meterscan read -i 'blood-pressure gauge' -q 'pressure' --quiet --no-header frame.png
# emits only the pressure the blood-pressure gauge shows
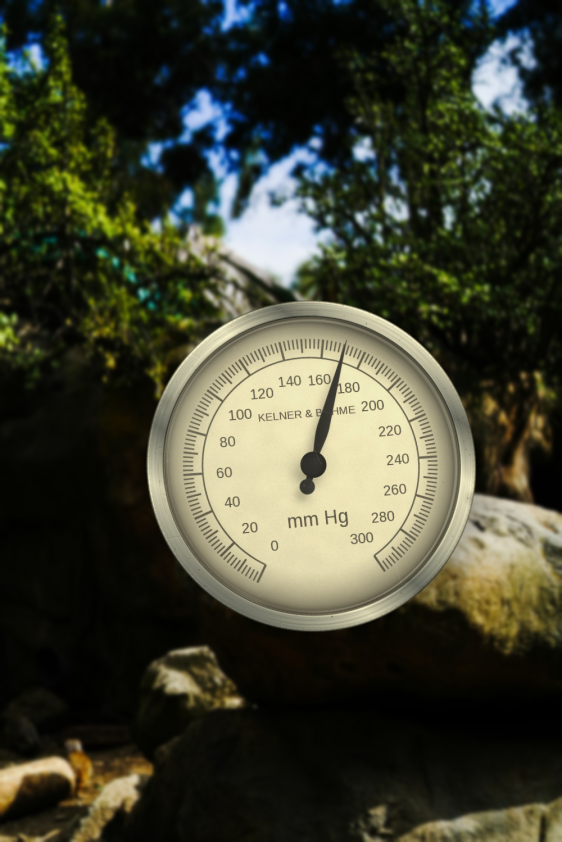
170 mmHg
